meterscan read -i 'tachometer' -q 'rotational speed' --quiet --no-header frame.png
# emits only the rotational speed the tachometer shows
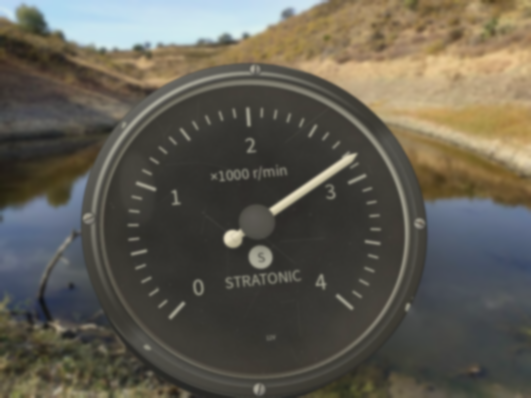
2850 rpm
